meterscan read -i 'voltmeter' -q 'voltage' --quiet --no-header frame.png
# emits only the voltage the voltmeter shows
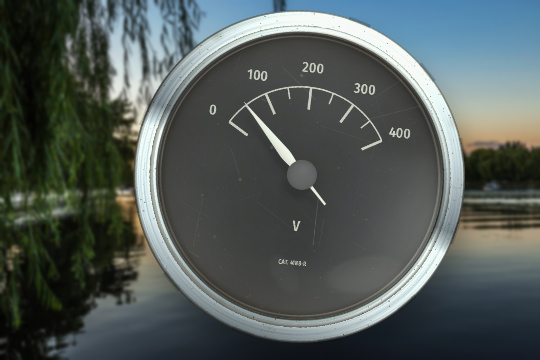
50 V
